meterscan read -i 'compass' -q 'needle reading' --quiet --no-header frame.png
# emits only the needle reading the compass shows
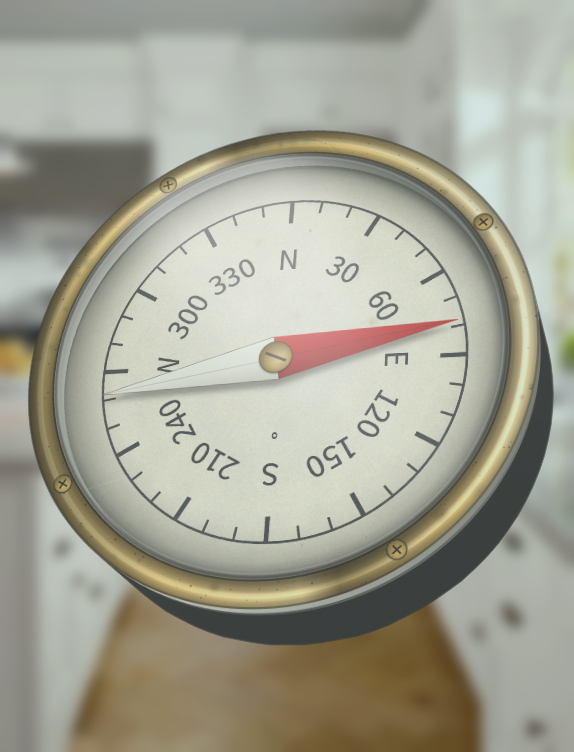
80 °
